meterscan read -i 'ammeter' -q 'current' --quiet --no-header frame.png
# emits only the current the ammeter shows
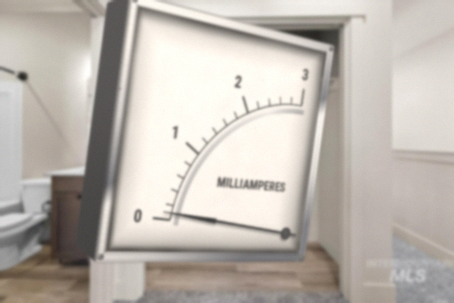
0.1 mA
